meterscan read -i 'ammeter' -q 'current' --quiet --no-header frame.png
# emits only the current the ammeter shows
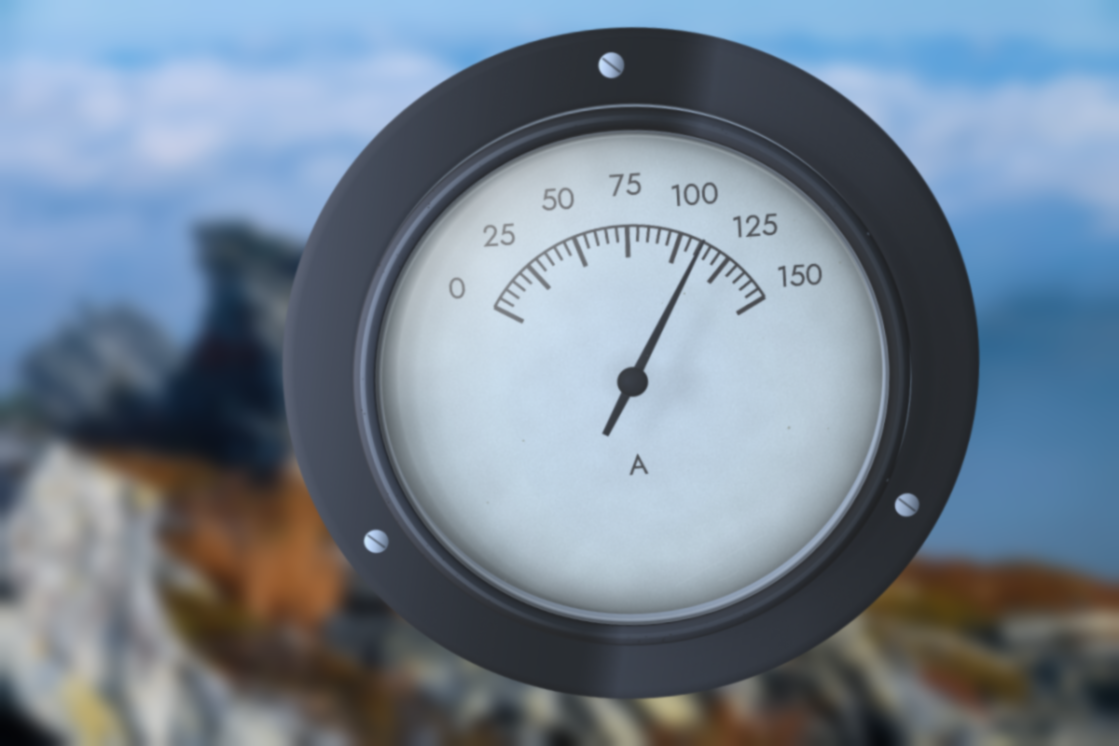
110 A
